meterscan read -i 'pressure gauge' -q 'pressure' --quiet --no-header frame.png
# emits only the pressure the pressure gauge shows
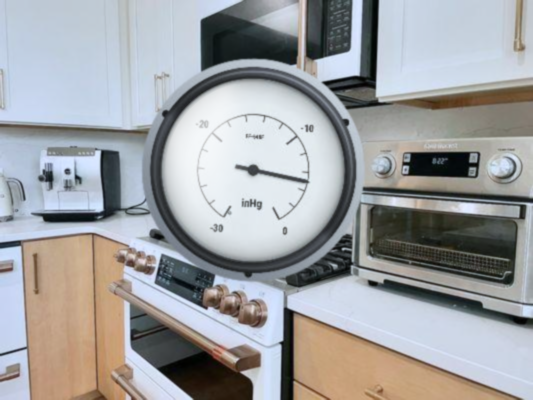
-5 inHg
